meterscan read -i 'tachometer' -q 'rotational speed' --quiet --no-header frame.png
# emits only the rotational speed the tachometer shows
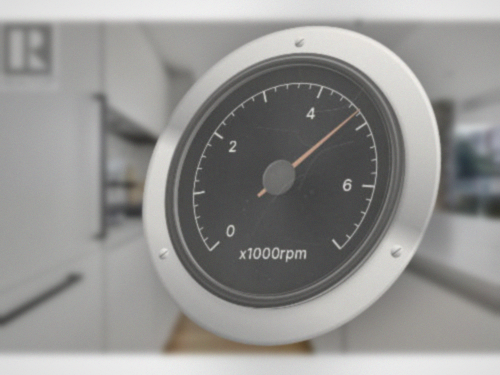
4800 rpm
